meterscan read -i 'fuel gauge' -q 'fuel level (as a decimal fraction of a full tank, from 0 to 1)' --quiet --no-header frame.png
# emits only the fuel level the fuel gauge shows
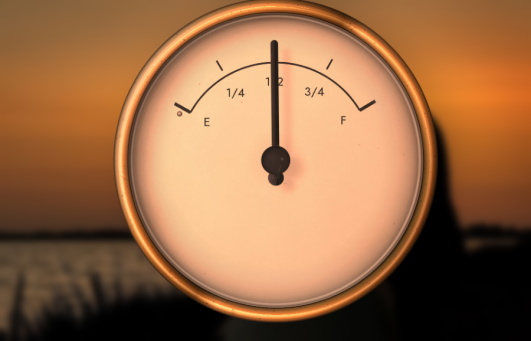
0.5
